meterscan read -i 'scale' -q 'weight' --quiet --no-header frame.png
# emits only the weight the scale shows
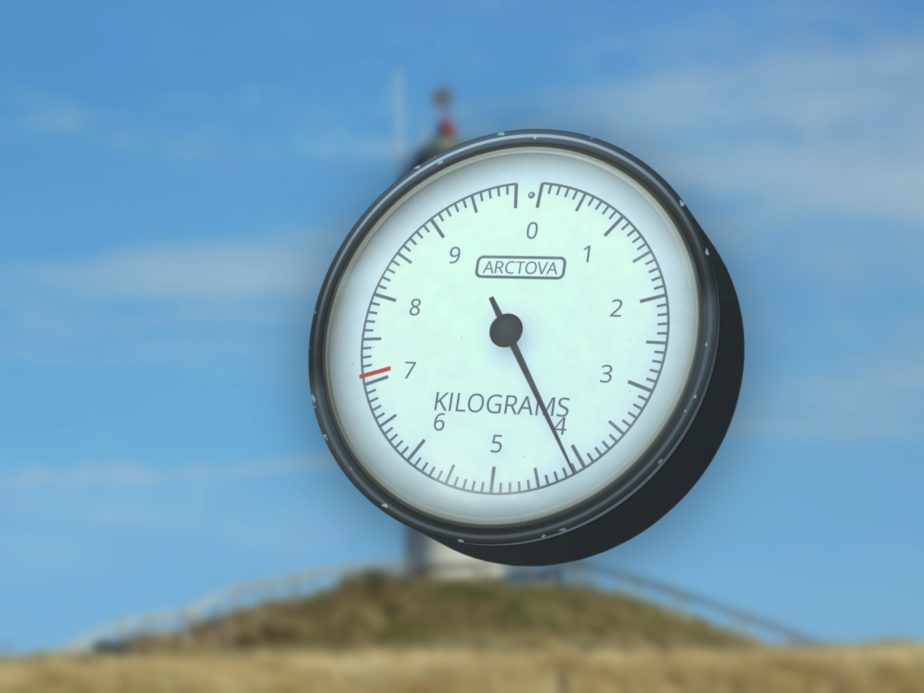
4.1 kg
